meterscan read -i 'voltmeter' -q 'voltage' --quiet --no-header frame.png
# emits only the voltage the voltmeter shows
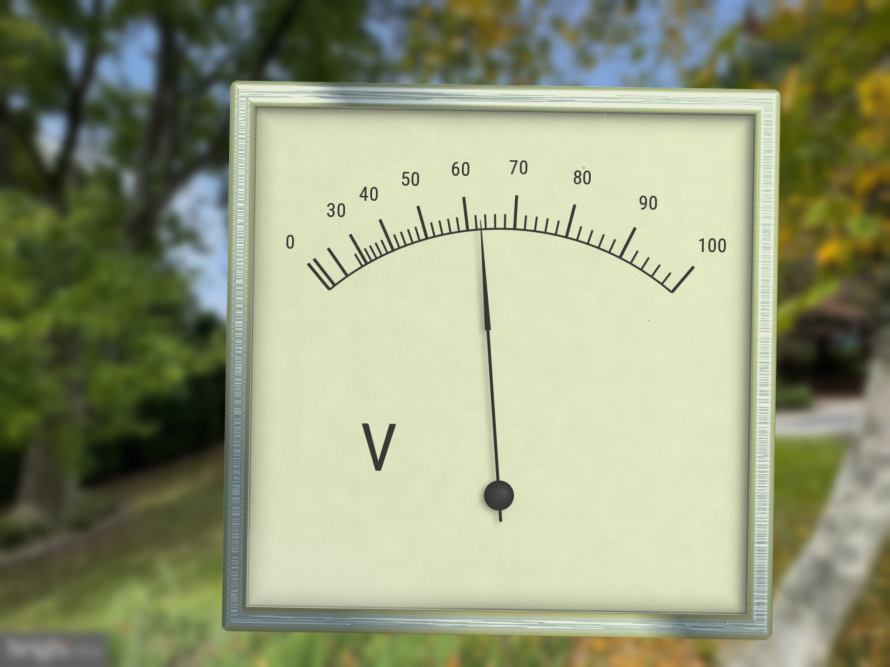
63 V
